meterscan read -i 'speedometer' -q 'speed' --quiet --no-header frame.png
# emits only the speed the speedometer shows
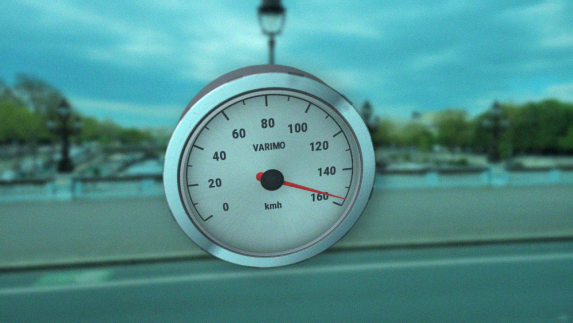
155 km/h
